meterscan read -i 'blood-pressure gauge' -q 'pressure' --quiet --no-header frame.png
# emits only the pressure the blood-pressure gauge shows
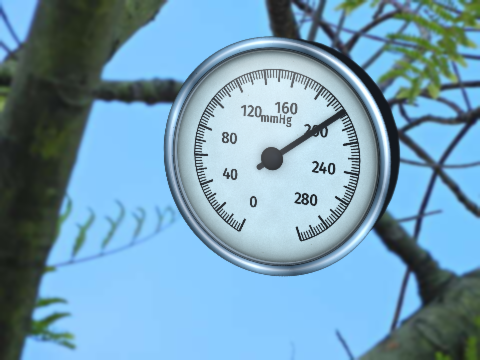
200 mmHg
